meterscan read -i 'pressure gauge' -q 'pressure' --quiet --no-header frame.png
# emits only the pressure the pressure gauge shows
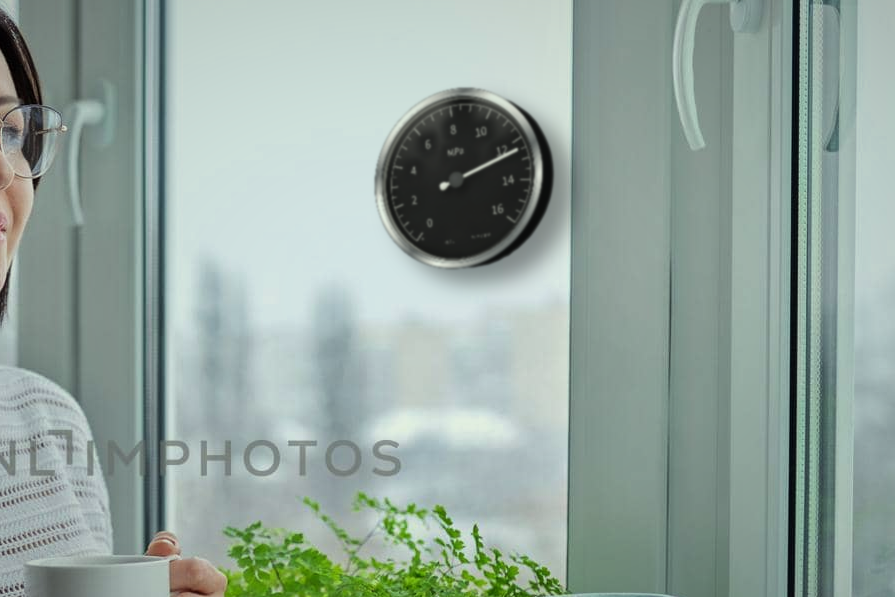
12.5 MPa
